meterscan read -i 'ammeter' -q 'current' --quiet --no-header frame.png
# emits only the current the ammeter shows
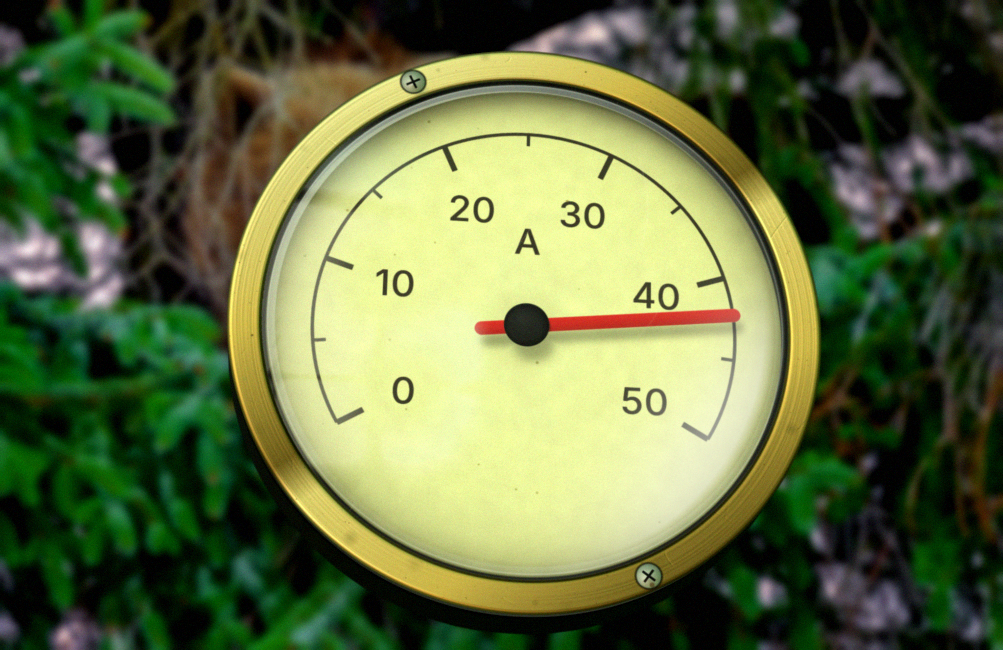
42.5 A
